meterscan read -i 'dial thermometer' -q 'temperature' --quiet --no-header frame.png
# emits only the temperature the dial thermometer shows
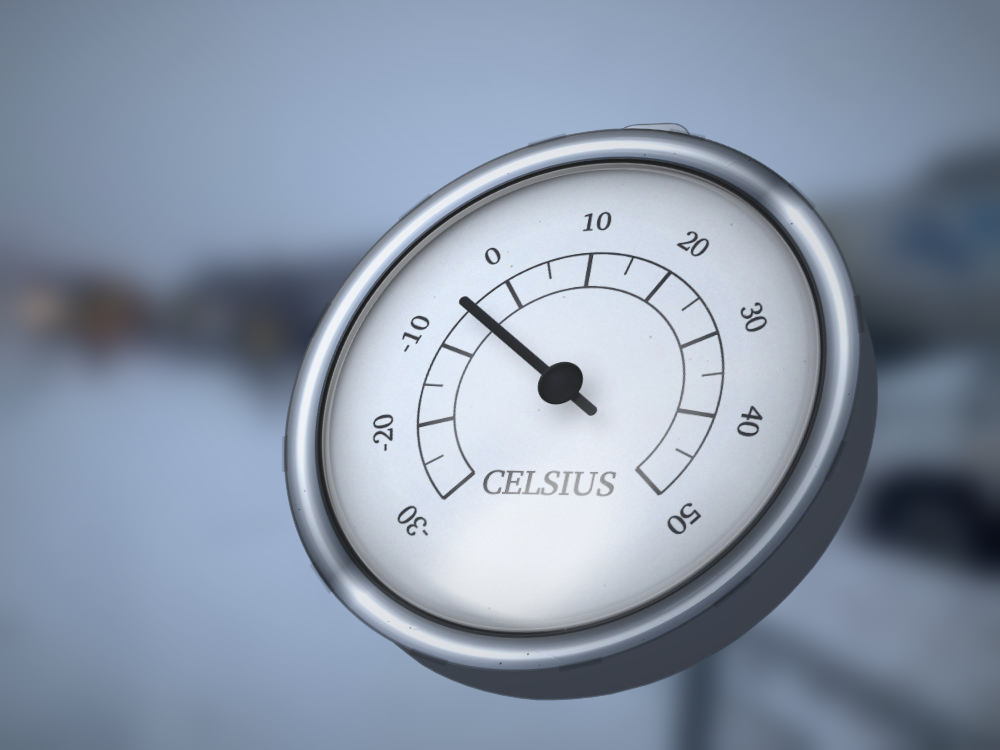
-5 °C
